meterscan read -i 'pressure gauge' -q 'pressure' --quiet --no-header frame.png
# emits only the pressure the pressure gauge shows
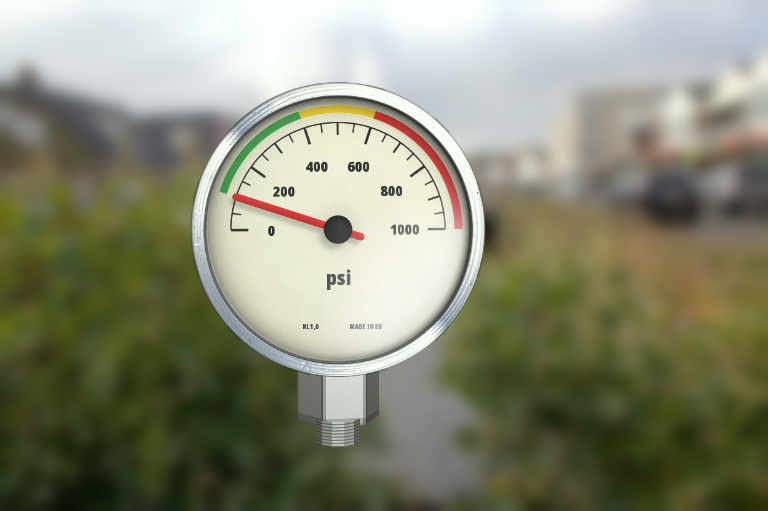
100 psi
